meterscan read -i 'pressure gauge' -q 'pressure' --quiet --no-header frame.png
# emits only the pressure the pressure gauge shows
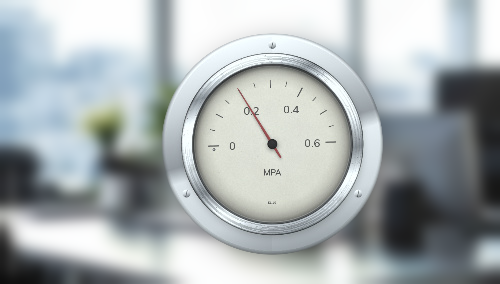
0.2 MPa
